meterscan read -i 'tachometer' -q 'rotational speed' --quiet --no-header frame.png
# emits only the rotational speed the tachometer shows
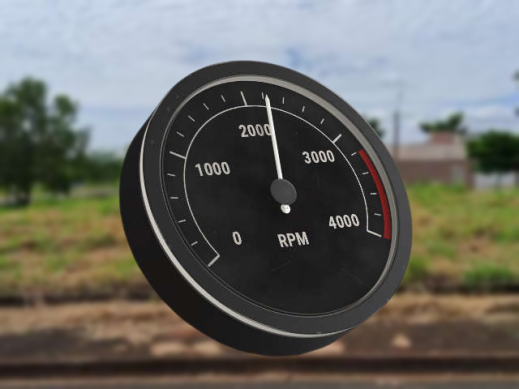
2200 rpm
